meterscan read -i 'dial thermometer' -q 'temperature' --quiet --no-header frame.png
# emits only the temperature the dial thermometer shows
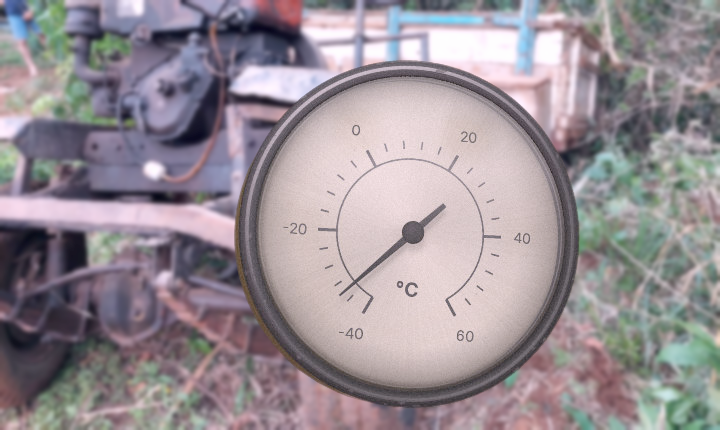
-34 °C
